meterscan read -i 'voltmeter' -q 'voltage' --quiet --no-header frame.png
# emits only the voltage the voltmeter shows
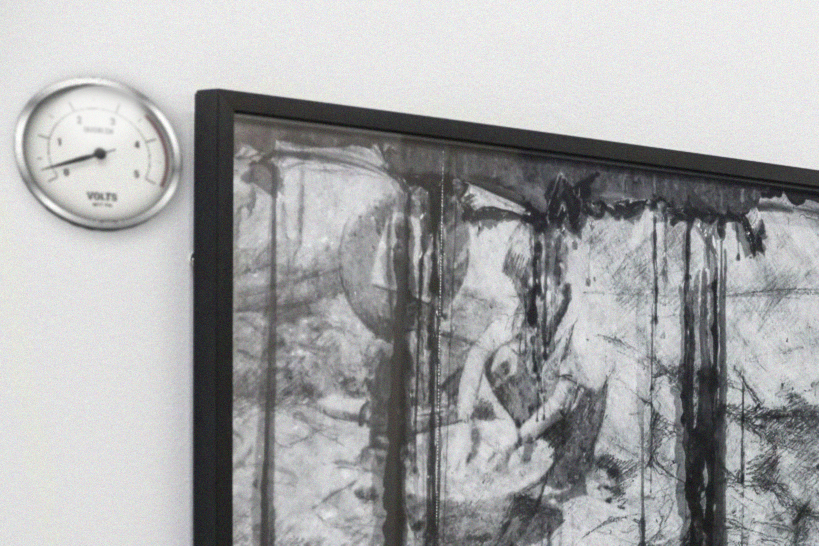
0.25 V
